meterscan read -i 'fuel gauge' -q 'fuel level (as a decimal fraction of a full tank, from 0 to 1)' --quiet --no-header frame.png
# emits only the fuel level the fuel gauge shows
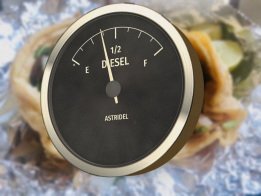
0.375
